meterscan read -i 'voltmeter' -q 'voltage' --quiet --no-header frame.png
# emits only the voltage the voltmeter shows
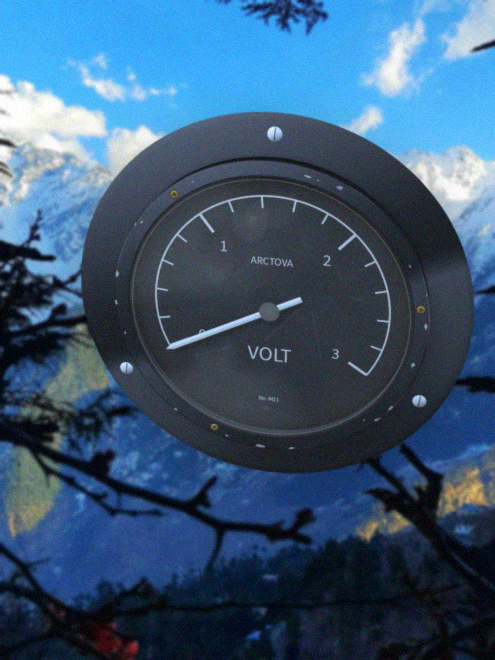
0 V
